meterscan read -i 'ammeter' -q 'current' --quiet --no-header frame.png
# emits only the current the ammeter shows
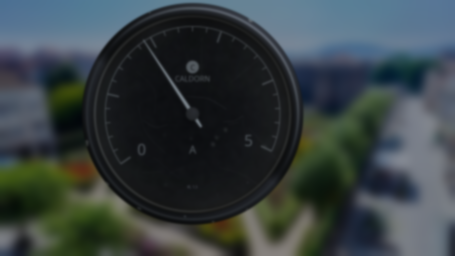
1.9 A
